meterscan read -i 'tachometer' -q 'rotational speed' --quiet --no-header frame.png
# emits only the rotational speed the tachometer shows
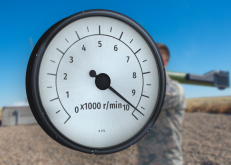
9750 rpm
